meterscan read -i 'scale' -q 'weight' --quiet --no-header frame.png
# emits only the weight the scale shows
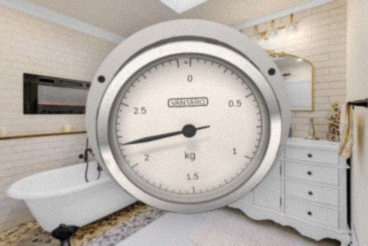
2.2 kg
